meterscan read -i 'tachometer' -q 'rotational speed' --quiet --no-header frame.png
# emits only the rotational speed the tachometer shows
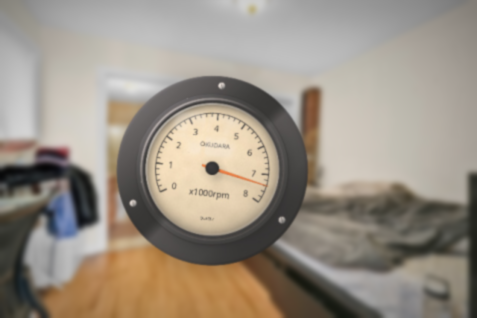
7400 rpm
